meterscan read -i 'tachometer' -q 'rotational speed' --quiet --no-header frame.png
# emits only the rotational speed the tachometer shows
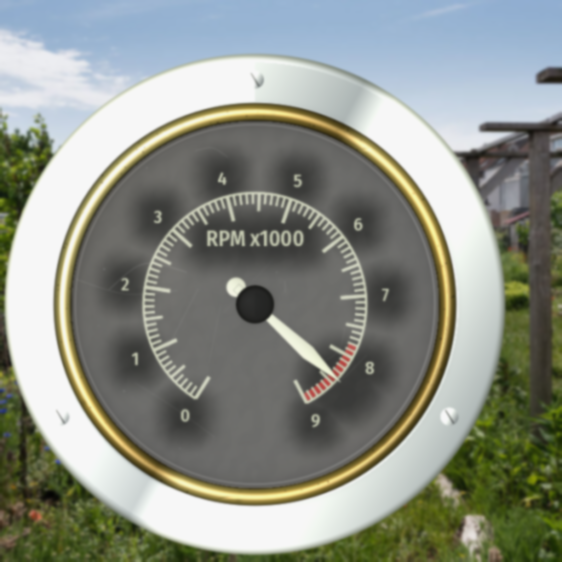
8400 rpm
